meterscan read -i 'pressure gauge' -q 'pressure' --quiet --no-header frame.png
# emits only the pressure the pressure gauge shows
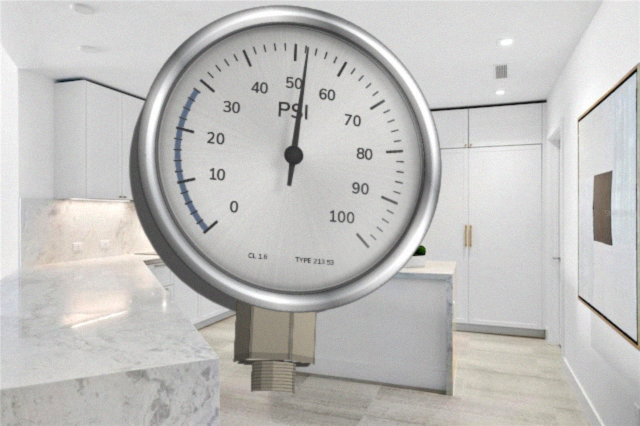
52 psi
